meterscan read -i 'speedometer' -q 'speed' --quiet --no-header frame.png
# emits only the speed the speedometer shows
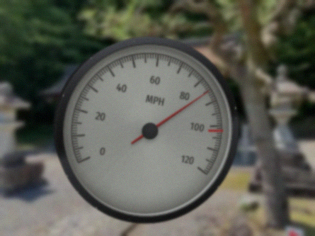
85 mph
